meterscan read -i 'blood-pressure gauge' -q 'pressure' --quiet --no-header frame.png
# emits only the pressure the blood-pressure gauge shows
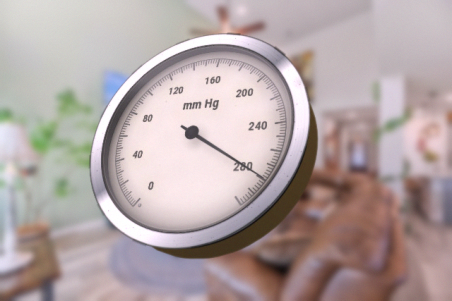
280 mmHg
